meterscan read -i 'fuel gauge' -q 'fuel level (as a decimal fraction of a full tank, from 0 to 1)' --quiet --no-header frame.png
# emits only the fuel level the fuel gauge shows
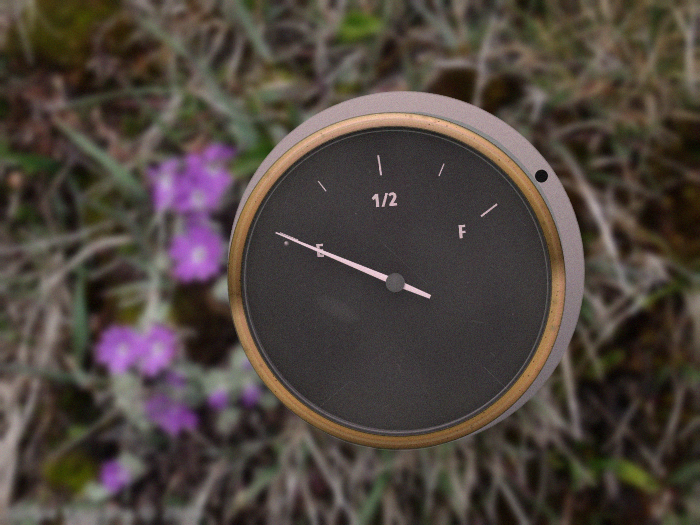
0
